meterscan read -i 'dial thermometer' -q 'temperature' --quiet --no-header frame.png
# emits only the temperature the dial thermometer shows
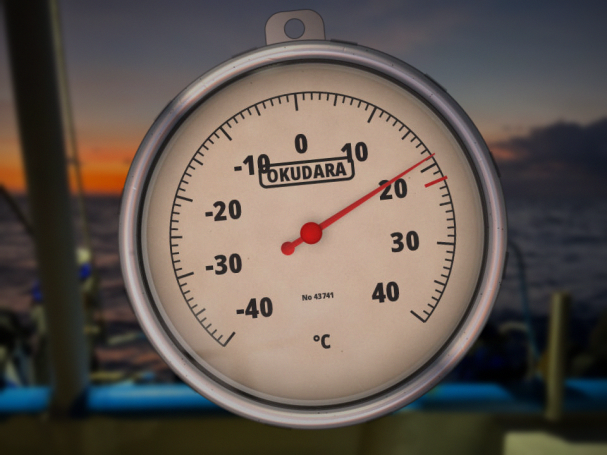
19 °C
